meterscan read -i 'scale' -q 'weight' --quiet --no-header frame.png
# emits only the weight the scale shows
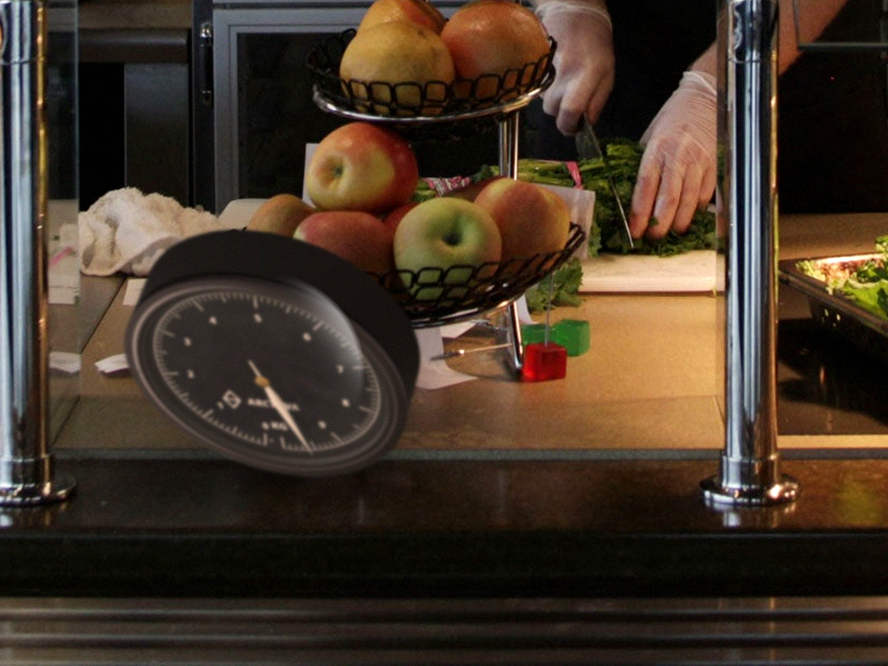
9.5 kg
